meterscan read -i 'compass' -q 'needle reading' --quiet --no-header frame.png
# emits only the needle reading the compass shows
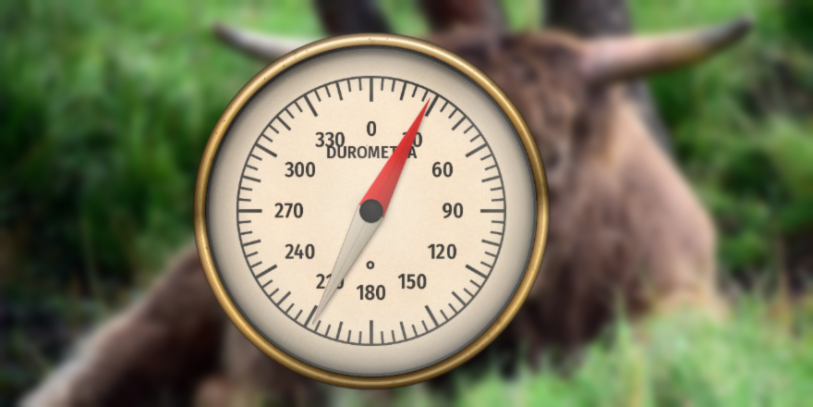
27.5 °
